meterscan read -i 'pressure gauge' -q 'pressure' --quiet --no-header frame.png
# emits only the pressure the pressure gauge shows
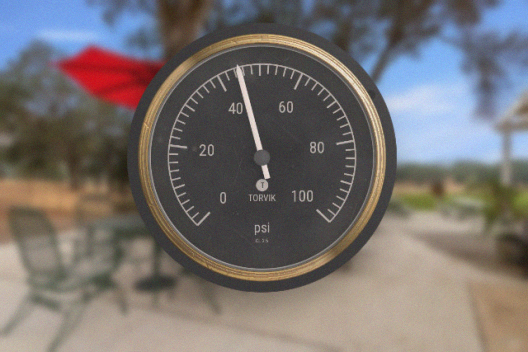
45 psi
